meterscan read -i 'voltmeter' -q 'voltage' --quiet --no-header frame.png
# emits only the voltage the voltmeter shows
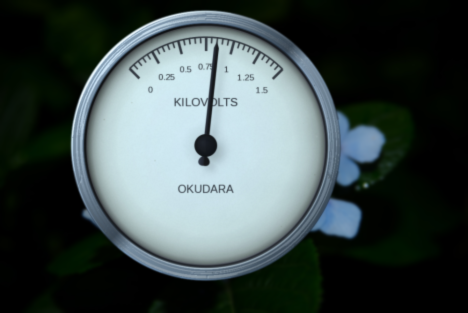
0.85 kV
